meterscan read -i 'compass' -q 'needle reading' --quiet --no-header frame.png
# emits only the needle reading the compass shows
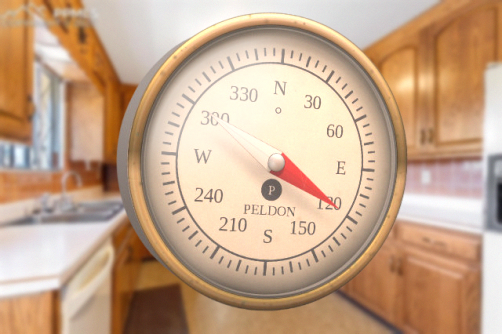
120 °
